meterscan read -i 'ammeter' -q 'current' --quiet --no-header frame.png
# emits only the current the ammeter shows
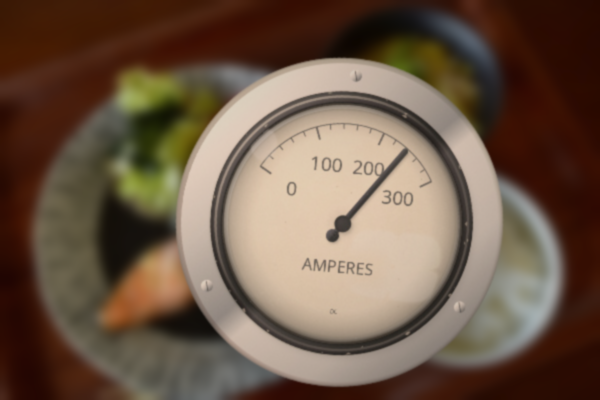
240 A
